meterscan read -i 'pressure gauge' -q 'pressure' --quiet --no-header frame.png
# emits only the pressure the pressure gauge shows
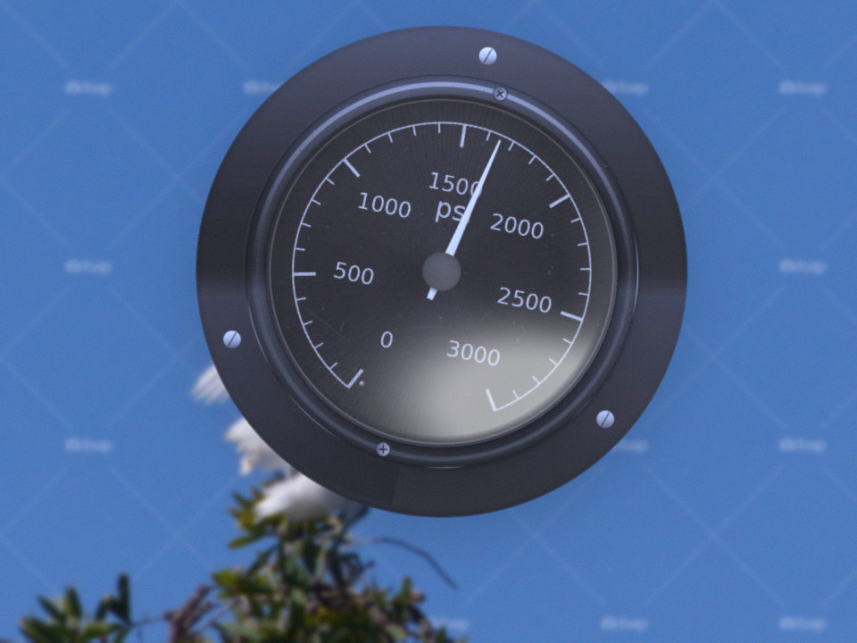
1650 psi
